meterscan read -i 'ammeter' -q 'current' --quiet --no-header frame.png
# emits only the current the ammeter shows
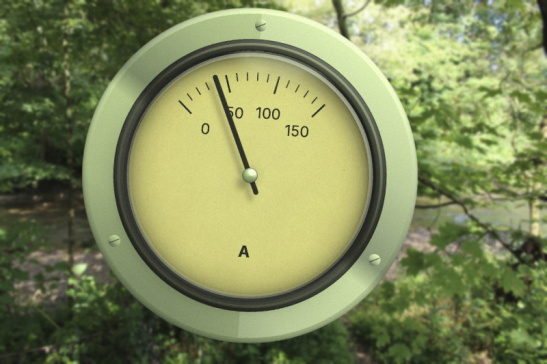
40 A
